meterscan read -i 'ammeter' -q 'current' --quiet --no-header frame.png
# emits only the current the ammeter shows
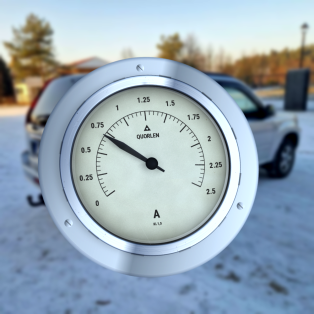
0.7 A
